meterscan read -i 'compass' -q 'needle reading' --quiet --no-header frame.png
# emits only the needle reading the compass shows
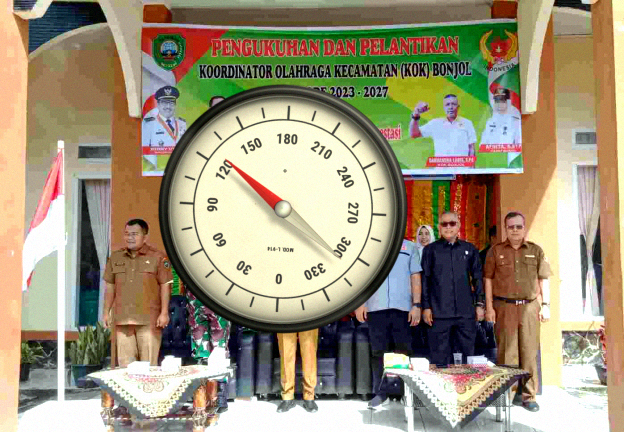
127.5 °
